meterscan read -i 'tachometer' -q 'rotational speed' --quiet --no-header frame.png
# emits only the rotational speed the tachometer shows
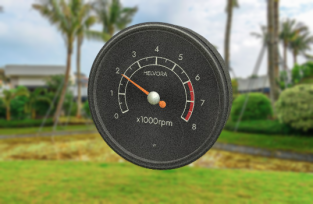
2000 rpm
